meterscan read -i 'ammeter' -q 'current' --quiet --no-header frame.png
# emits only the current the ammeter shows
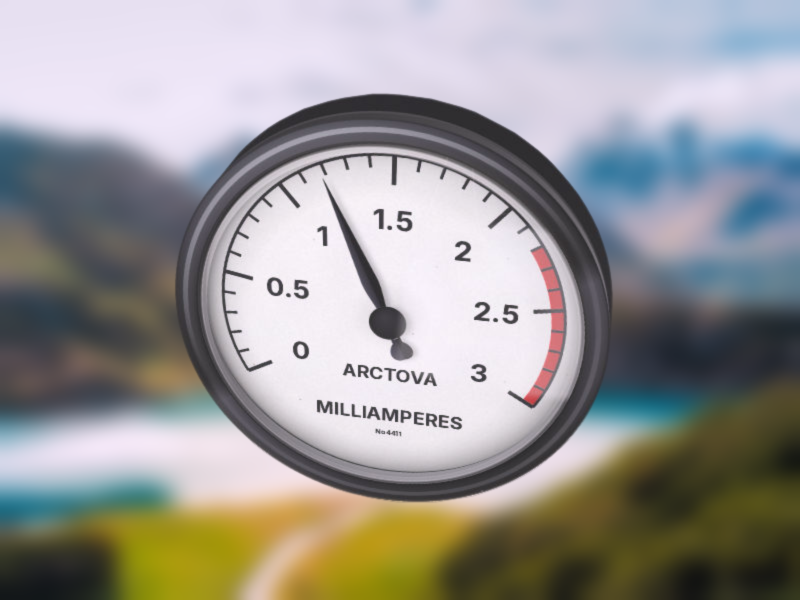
1.2 mA
